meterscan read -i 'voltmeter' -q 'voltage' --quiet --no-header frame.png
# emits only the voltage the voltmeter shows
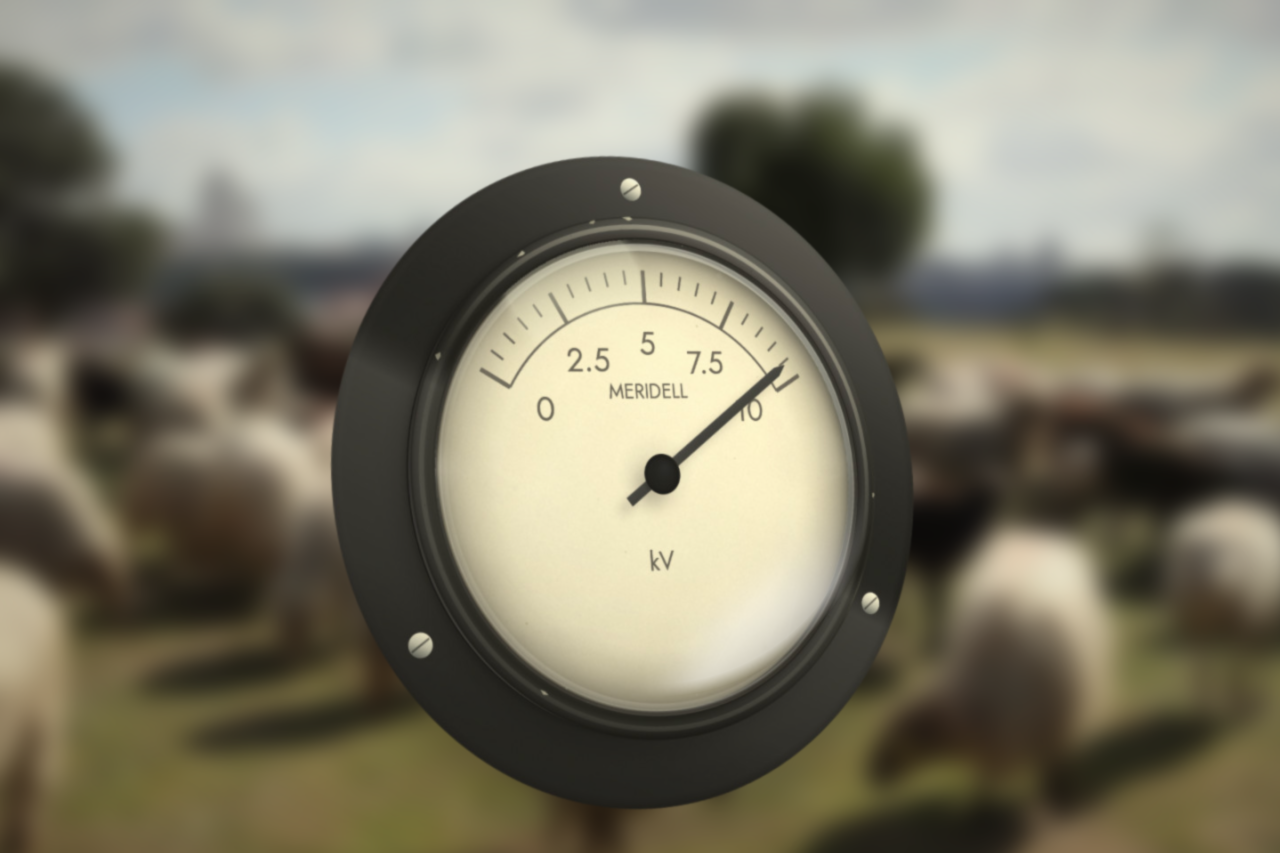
9.5 kV
